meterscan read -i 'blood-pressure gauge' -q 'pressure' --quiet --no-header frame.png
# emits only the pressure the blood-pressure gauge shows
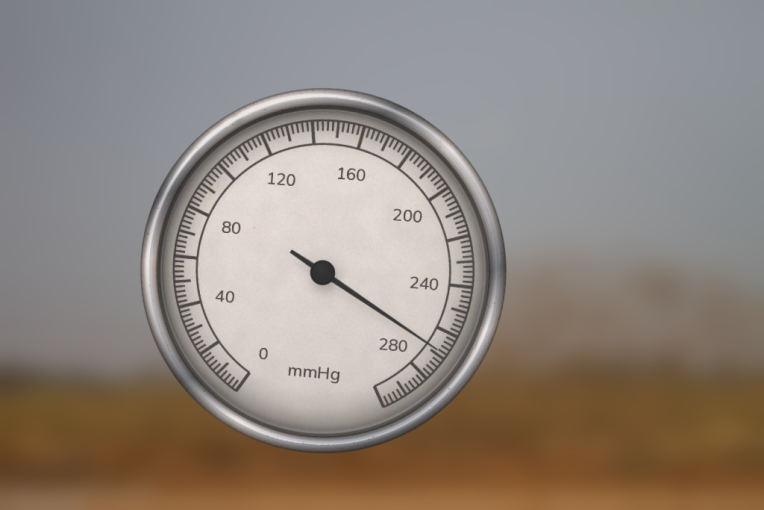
268 mmHg
